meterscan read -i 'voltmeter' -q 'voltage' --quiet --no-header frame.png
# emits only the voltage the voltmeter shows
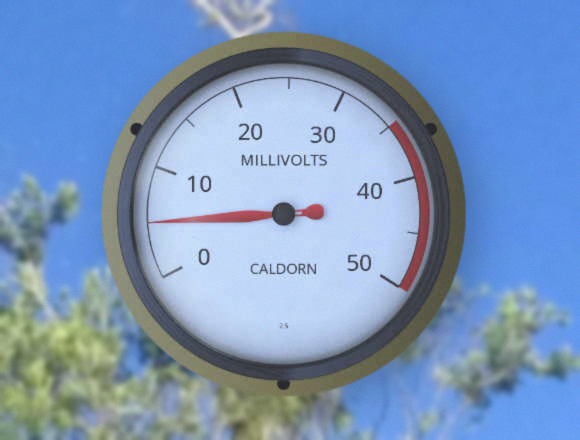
5 mV
